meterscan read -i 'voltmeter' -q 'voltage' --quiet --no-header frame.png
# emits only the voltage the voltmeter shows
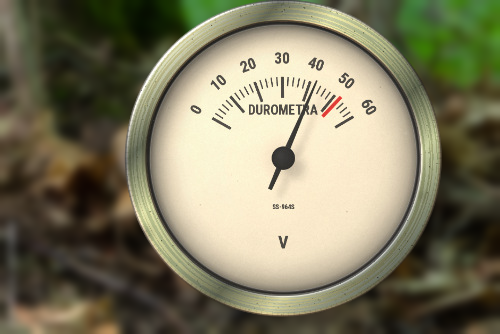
42 V
